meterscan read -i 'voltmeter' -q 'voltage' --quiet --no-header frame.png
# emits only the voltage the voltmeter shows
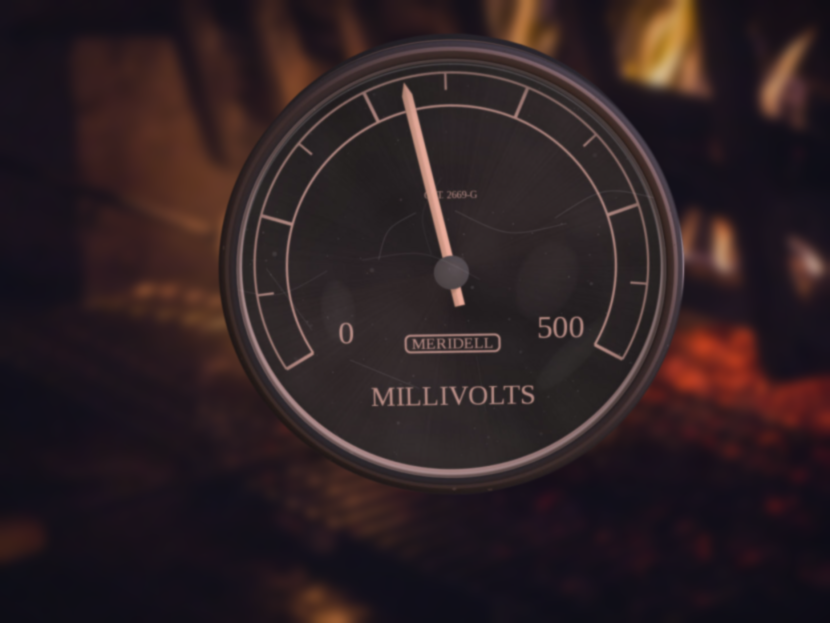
225 mV
